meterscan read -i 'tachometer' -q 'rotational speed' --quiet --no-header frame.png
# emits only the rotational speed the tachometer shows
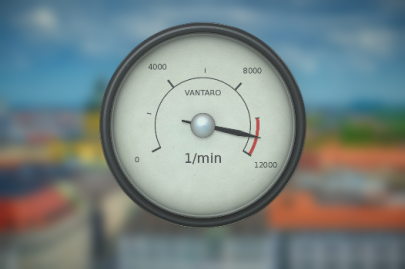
11000 rpm
